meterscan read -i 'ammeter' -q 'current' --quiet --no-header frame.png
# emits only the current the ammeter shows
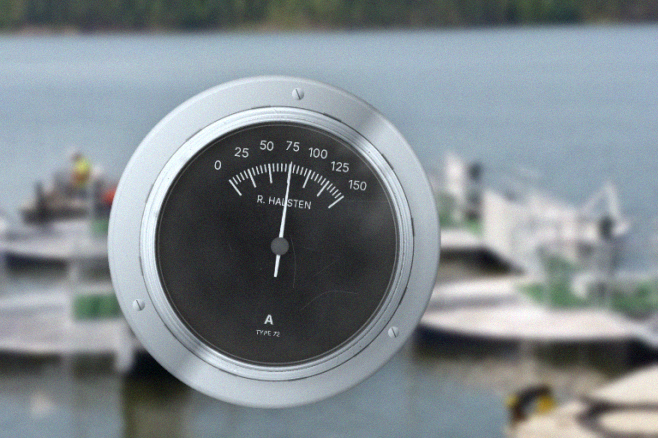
75 A
